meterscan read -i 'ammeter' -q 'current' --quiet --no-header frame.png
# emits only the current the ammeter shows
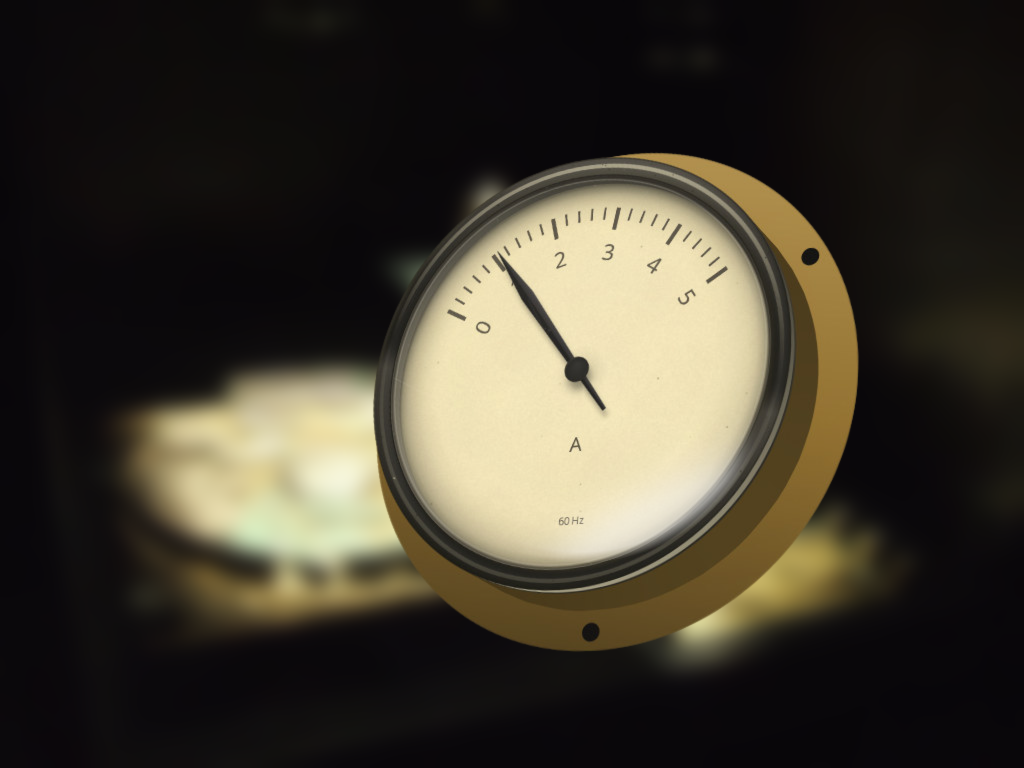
1.1 A
